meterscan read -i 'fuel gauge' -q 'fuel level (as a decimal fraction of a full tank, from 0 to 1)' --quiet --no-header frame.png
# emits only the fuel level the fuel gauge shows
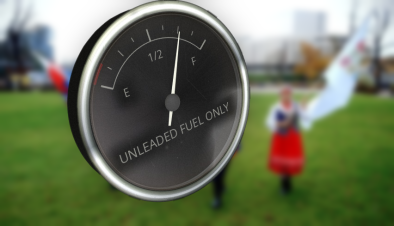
0.75
